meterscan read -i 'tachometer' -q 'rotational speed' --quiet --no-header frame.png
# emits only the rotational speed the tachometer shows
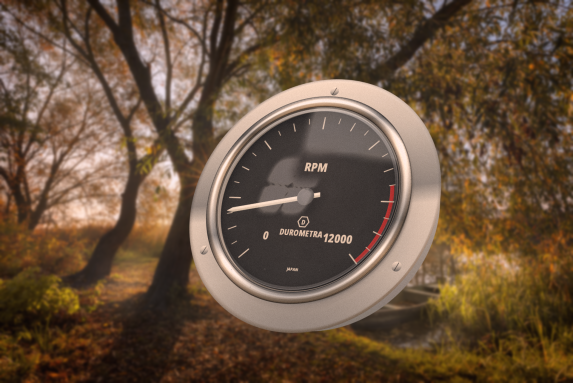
1500 rpm
